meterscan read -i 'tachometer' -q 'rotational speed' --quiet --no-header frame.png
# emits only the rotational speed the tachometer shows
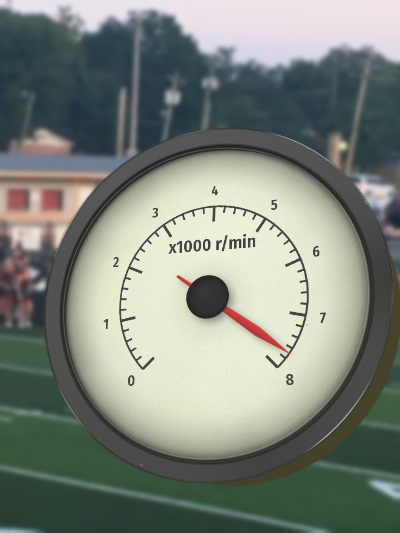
7700 rpm
